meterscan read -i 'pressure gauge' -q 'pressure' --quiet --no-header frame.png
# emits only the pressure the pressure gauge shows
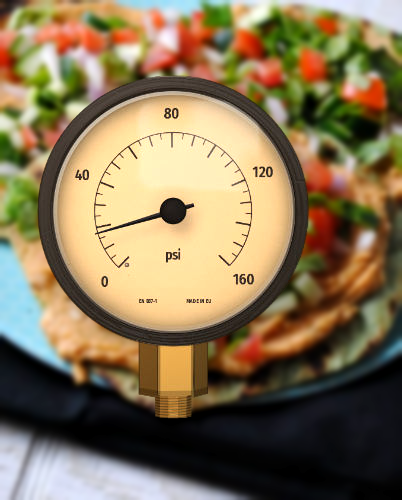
17.5 psi
